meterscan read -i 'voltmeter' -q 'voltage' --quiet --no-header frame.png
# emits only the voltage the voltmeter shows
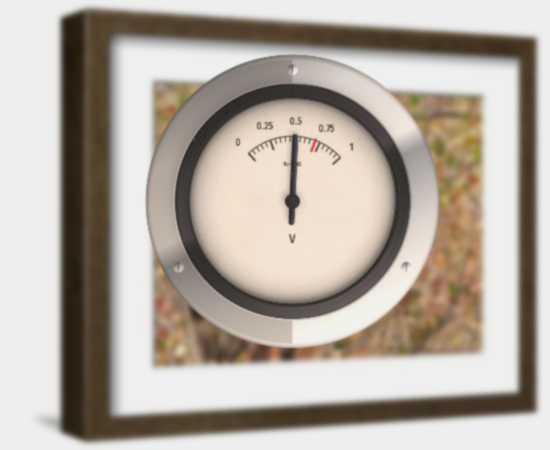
0.5 V
